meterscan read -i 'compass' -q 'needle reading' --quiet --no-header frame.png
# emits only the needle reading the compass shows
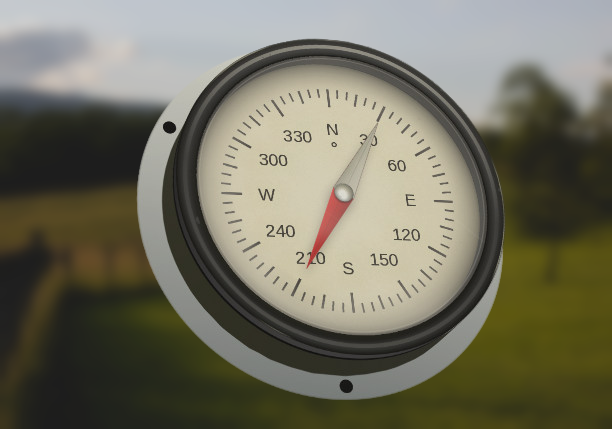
210 °
